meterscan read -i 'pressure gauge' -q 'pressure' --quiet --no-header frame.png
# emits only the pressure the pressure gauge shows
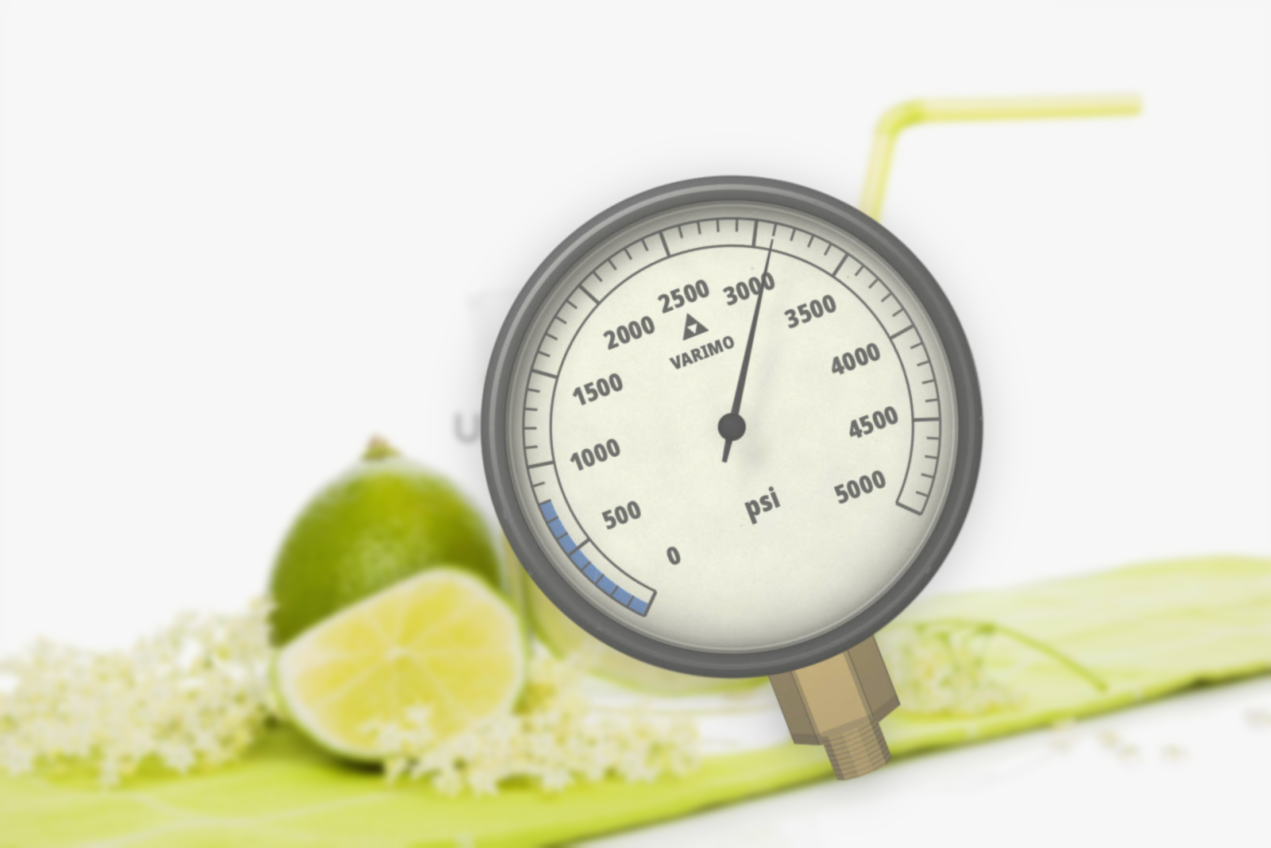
3100 psi
